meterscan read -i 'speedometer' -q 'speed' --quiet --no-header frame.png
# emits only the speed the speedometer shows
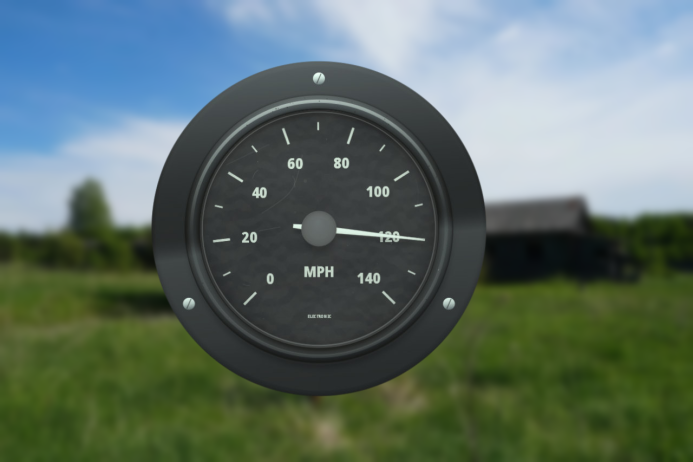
120 mph
